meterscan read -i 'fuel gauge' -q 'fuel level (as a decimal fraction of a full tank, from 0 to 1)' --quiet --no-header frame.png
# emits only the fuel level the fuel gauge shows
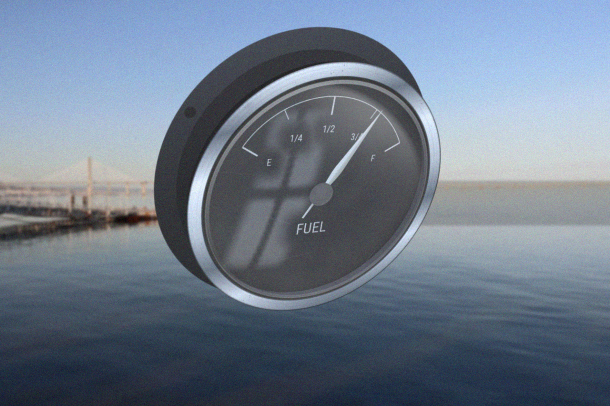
0.75
